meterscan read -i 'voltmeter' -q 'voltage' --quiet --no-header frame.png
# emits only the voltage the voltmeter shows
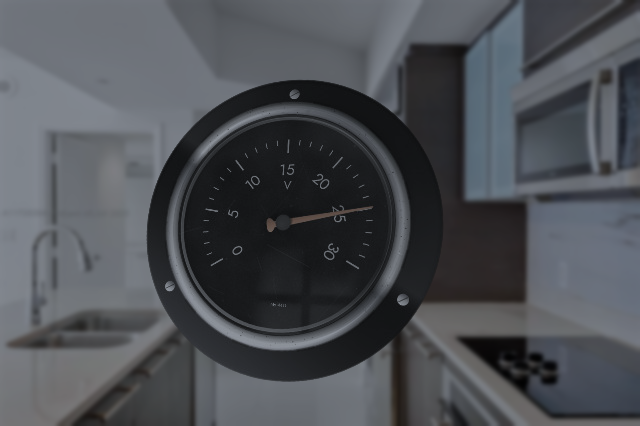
25 V
